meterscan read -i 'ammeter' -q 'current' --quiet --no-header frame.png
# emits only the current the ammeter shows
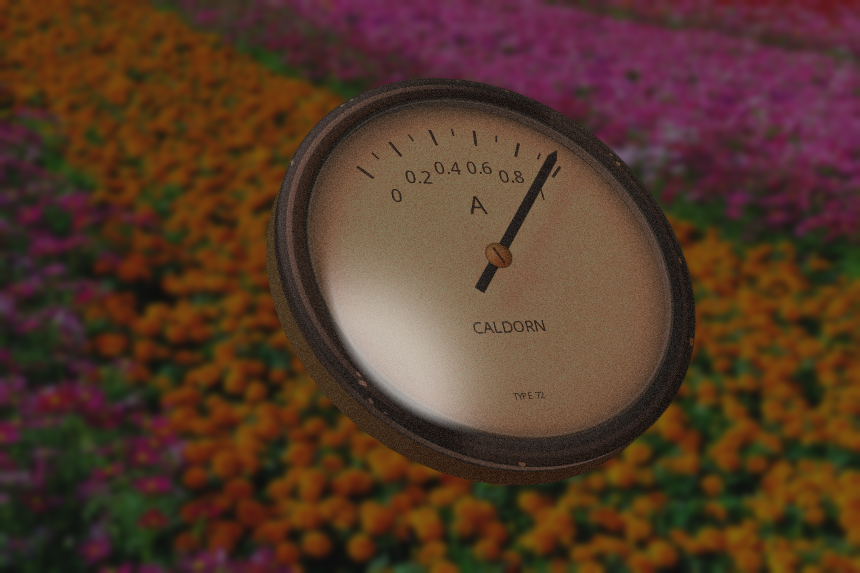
0.95 A
